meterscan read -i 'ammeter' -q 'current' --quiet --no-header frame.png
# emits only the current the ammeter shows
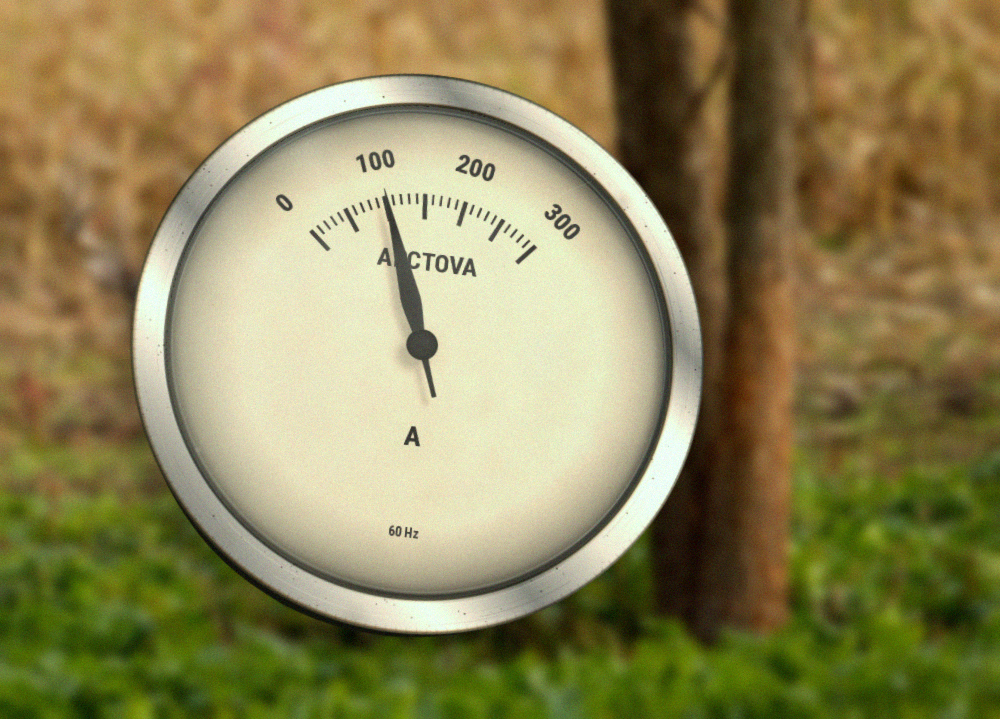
100 A
